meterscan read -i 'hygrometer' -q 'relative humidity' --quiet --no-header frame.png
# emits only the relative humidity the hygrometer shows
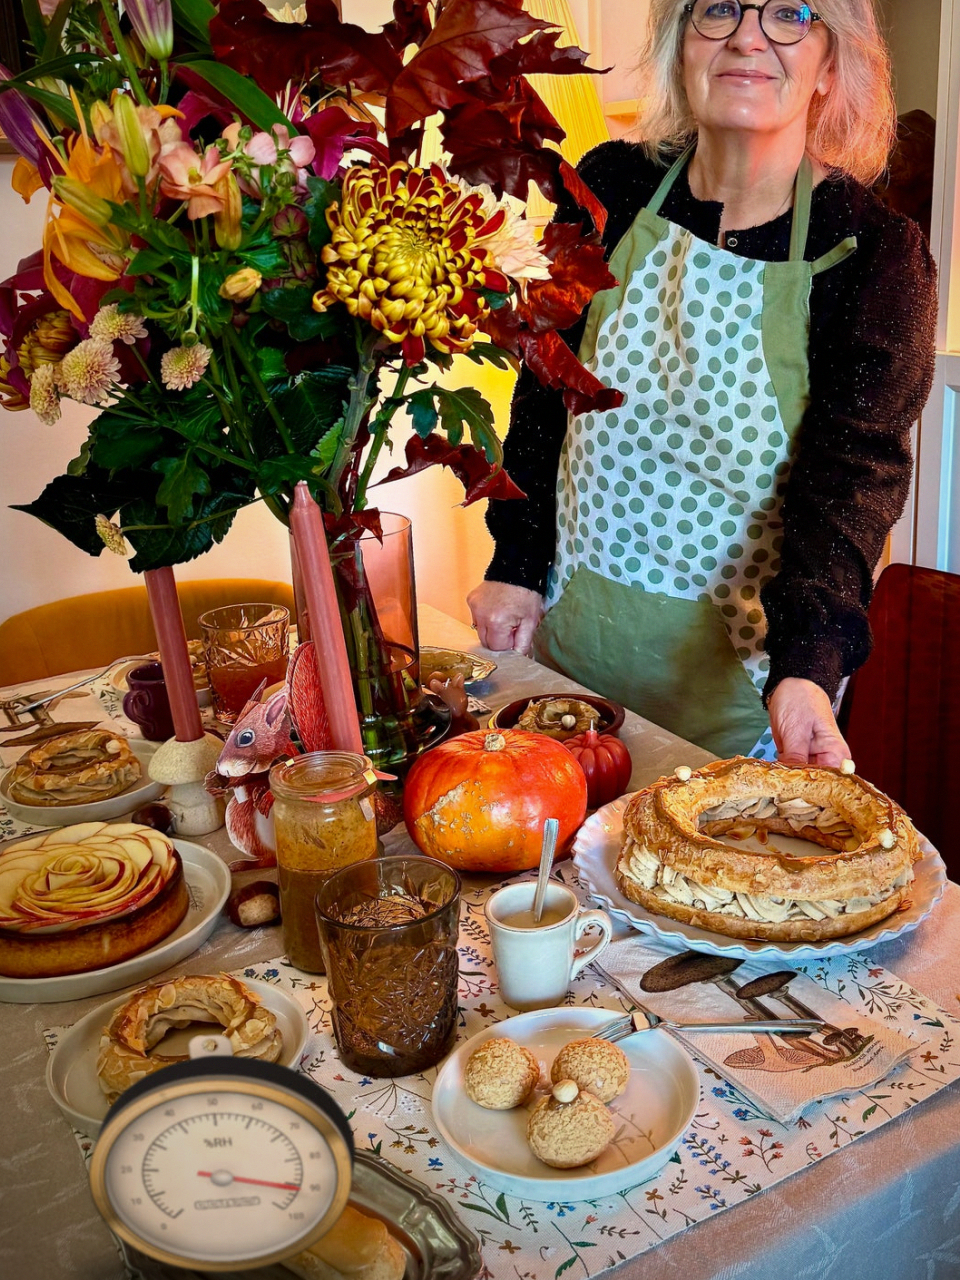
90 %
